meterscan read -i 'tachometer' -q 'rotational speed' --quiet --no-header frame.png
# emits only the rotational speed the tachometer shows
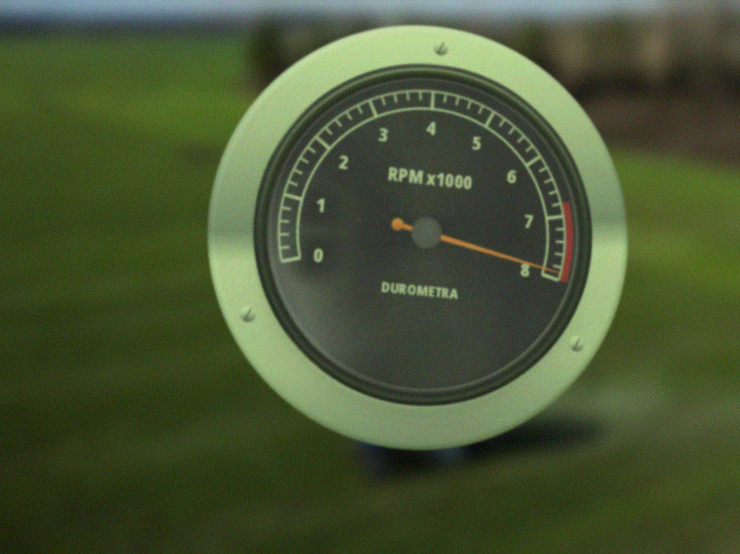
7900 rpm
